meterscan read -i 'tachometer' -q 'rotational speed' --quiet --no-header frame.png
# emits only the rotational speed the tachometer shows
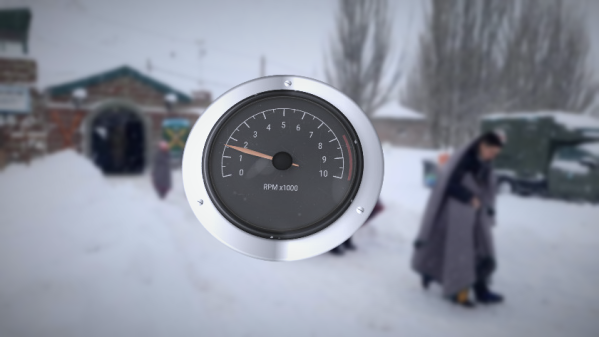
1500 rpm
